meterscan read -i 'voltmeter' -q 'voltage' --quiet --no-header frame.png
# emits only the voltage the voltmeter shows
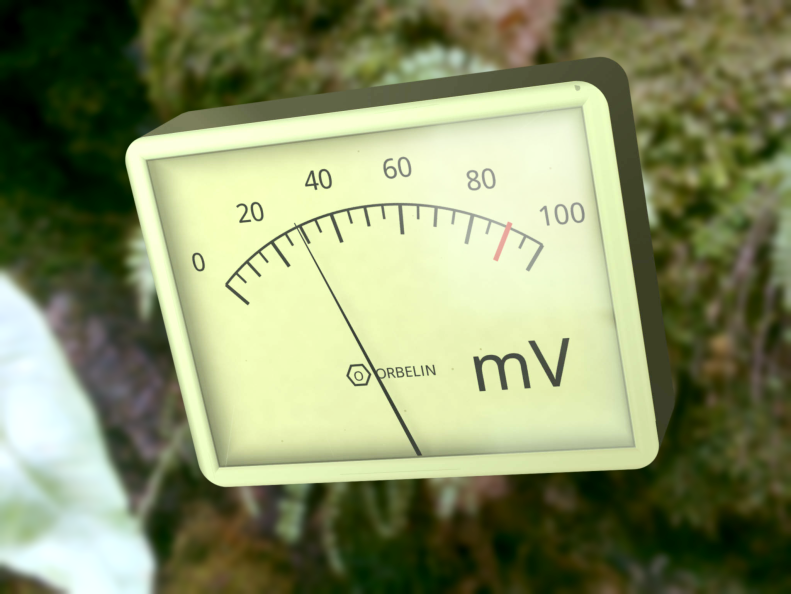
30 mV
